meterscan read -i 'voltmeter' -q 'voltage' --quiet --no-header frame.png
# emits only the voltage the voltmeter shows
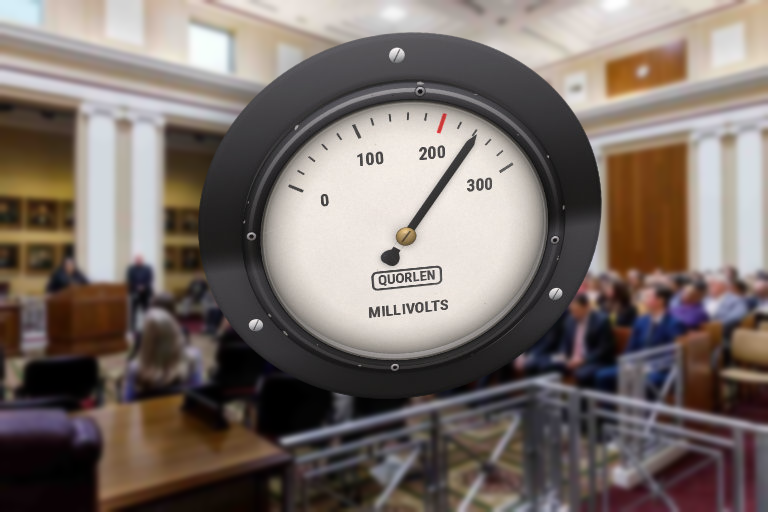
240 mV
